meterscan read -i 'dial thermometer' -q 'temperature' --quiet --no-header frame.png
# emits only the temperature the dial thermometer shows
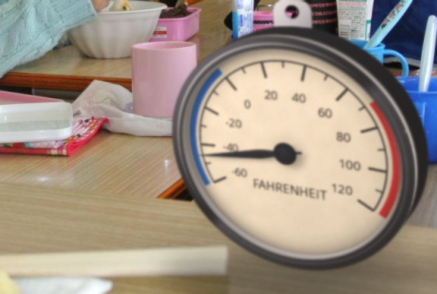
-45 °F
